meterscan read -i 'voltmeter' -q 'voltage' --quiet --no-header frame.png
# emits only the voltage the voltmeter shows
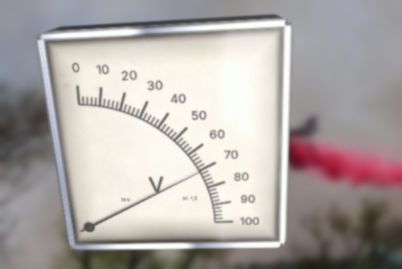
70 V
